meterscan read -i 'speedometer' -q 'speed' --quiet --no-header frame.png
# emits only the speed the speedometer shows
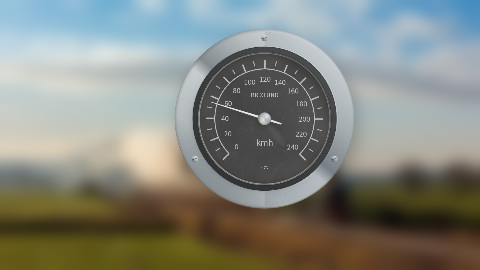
55 km/h
